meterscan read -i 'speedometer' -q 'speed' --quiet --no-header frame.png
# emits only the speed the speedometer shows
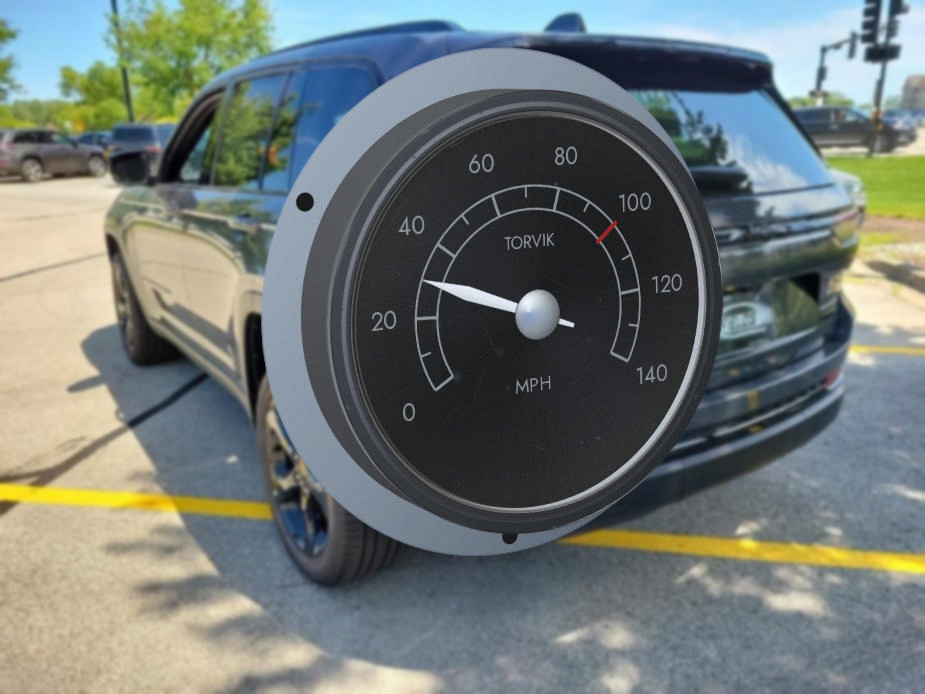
30 mph
